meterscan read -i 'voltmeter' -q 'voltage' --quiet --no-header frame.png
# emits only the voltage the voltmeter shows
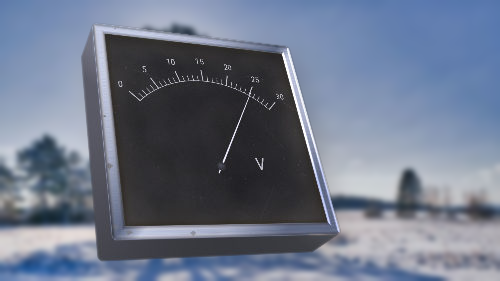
25 V
